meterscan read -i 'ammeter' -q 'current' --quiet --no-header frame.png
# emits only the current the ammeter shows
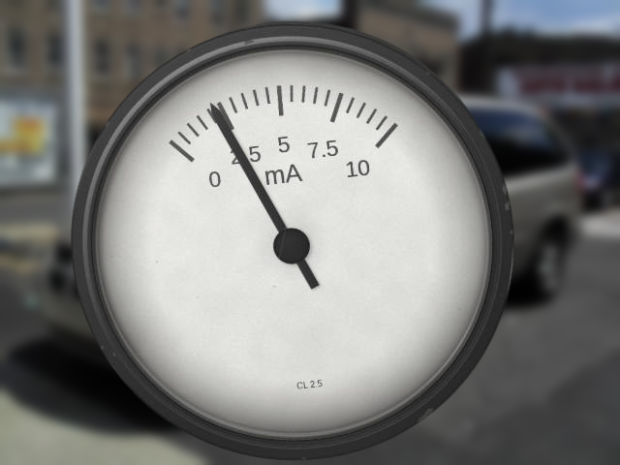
2.25 mA
